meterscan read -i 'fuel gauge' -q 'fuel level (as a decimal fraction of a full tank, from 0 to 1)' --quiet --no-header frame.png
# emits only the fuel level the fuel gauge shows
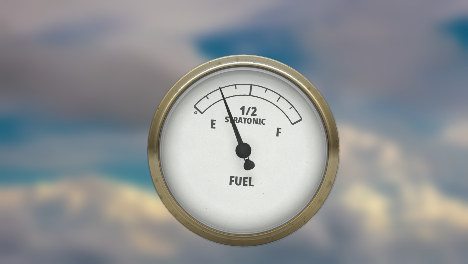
0.25
